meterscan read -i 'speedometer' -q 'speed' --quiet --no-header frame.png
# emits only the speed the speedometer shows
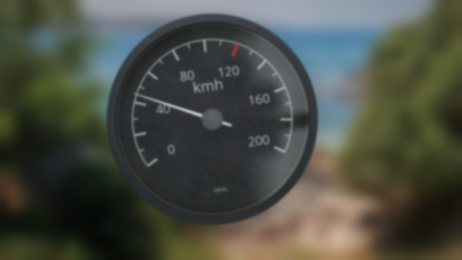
45 km/h
